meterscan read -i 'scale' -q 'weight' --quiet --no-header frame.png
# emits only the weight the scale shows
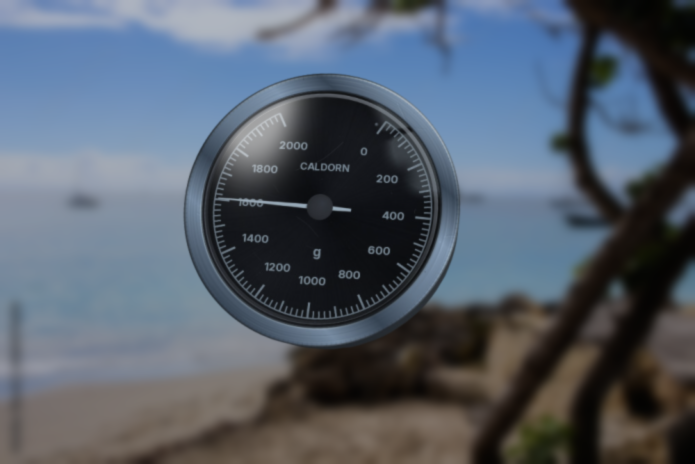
1600 g
